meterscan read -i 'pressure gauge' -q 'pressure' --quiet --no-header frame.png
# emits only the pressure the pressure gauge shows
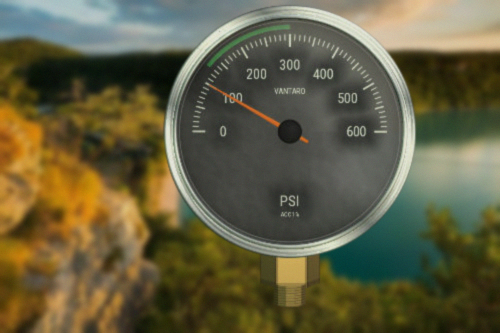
100 psi
